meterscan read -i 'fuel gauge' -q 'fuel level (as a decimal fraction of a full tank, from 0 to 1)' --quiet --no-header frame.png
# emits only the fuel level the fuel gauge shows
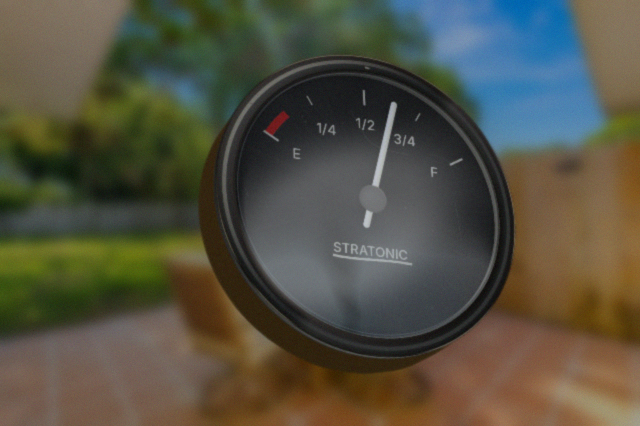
0.625
